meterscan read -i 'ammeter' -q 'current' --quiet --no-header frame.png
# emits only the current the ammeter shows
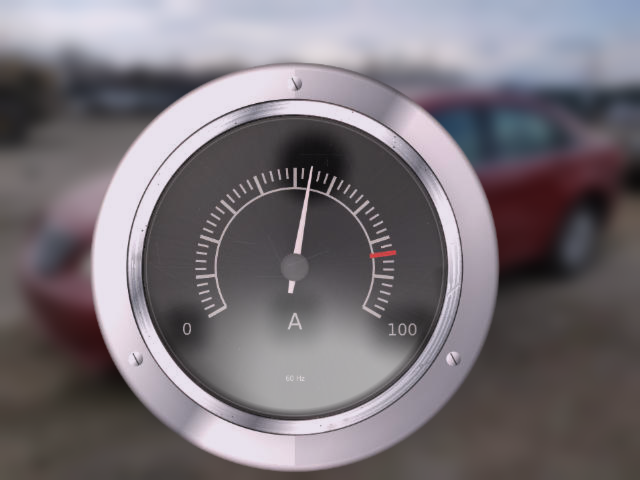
54 A
